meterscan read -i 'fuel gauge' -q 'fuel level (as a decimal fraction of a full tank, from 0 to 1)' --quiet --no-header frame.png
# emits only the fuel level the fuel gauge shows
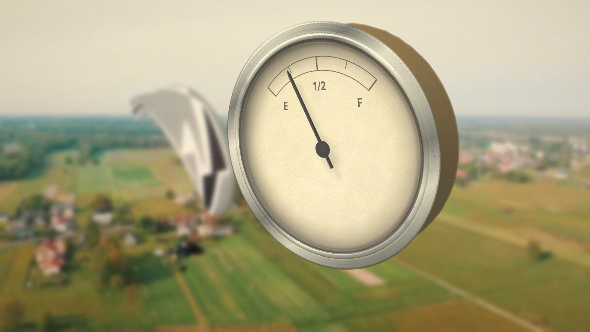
0.25
